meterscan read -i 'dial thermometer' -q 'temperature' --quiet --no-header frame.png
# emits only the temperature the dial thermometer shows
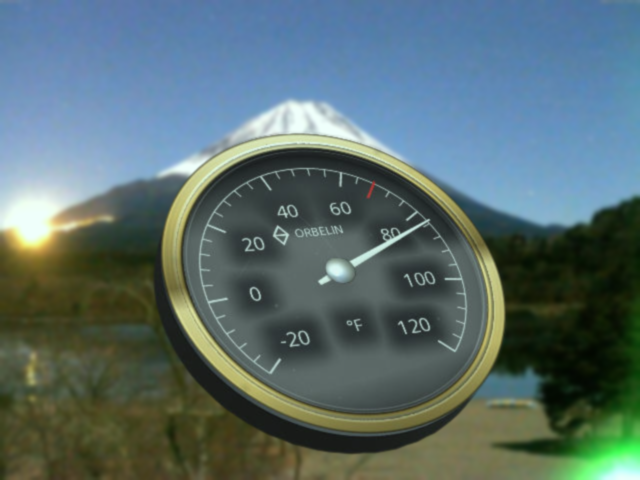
84 °F
